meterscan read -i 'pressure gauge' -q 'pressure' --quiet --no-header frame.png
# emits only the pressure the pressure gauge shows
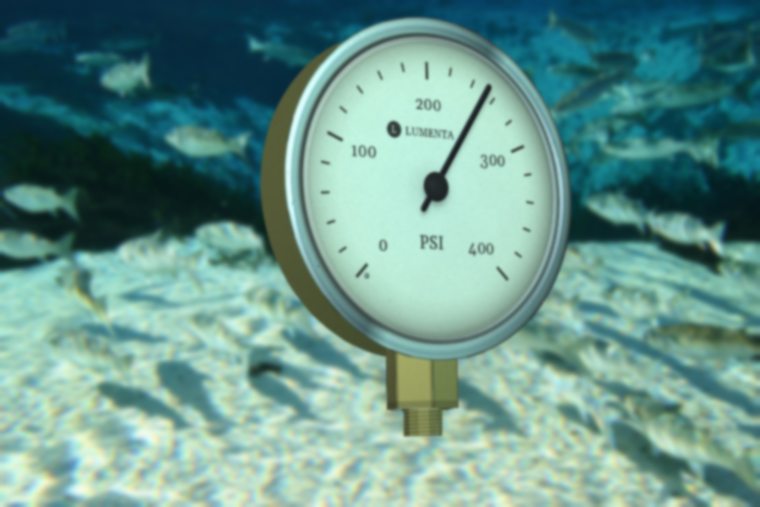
250 psi
